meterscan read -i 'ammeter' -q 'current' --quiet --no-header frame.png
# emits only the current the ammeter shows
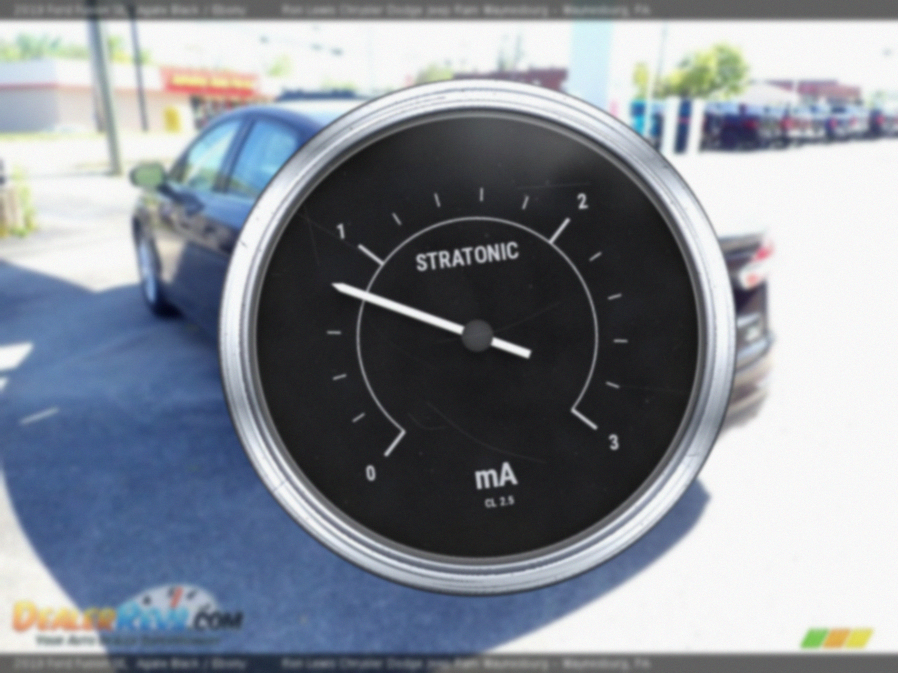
0.8 mA
